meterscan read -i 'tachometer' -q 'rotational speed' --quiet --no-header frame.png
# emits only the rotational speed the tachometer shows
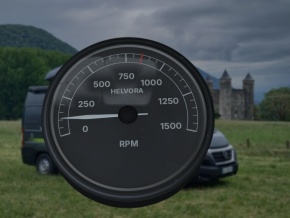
100 rpm
